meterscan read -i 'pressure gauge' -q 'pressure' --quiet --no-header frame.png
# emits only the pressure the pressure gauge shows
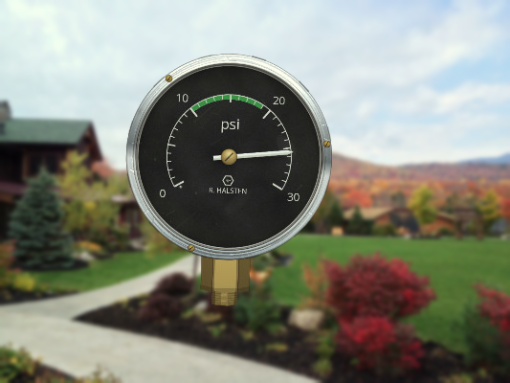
25.5 psi
